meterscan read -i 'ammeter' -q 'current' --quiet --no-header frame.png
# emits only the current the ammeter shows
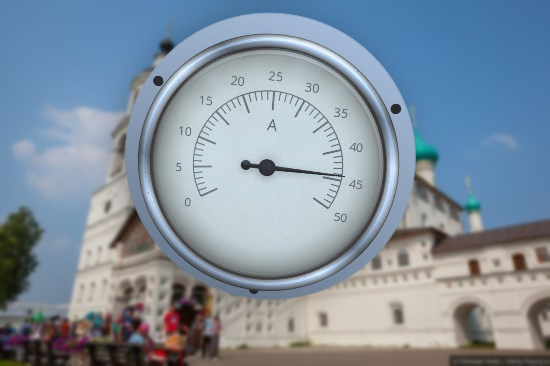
44 A
